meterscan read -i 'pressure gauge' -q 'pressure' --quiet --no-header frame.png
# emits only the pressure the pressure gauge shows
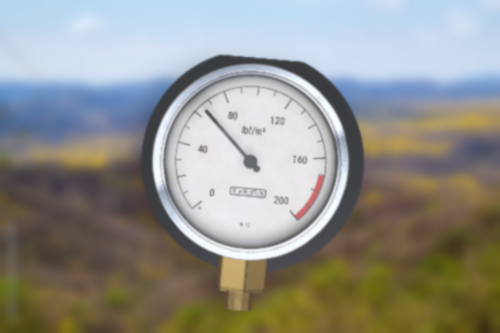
65 psi
